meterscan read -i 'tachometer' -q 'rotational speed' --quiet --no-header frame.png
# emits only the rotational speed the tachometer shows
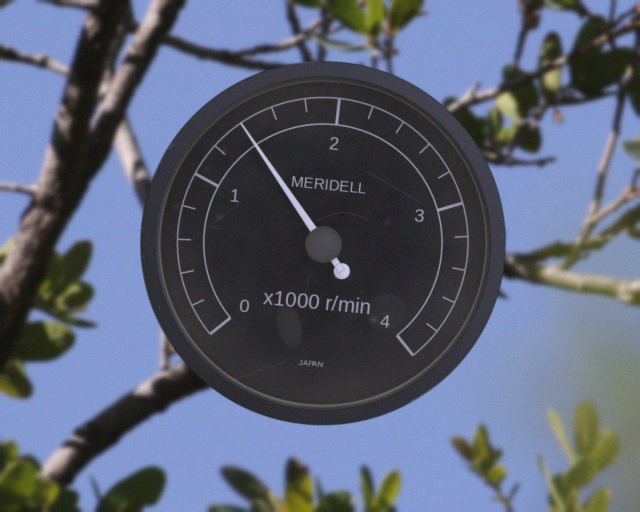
1400 rpm
